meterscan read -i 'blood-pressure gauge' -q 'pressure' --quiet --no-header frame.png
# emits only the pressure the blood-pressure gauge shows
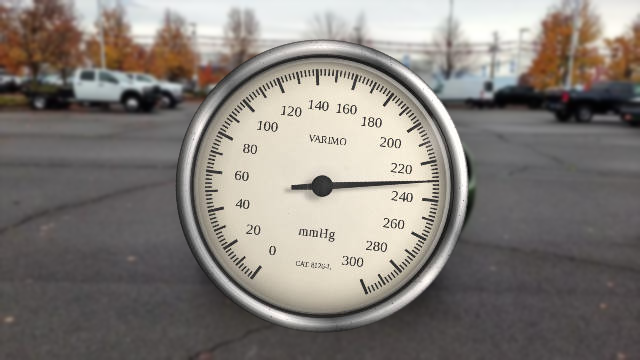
230 mmHg
